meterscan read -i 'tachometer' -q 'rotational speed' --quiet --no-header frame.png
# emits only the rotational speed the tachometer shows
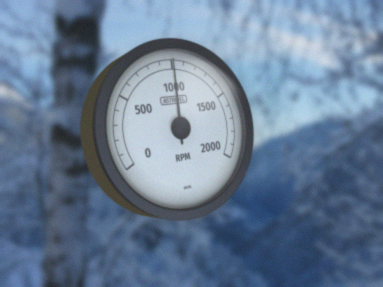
1000 rpm
